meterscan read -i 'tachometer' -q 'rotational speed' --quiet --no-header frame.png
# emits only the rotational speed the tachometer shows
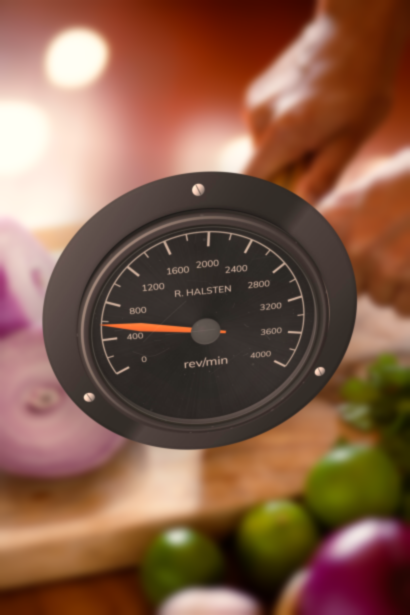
600 rpm
